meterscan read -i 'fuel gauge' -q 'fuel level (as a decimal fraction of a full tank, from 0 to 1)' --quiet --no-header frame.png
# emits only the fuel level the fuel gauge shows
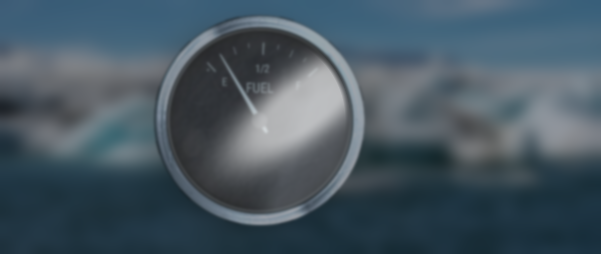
0.125
